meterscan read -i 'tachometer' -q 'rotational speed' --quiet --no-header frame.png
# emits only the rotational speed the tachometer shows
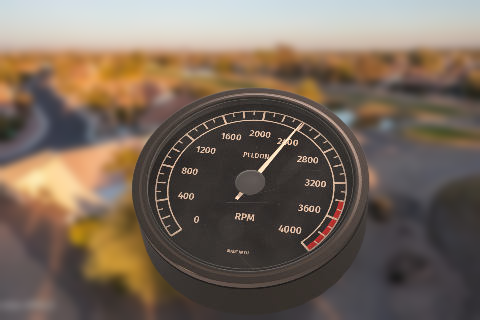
2400 rpm
